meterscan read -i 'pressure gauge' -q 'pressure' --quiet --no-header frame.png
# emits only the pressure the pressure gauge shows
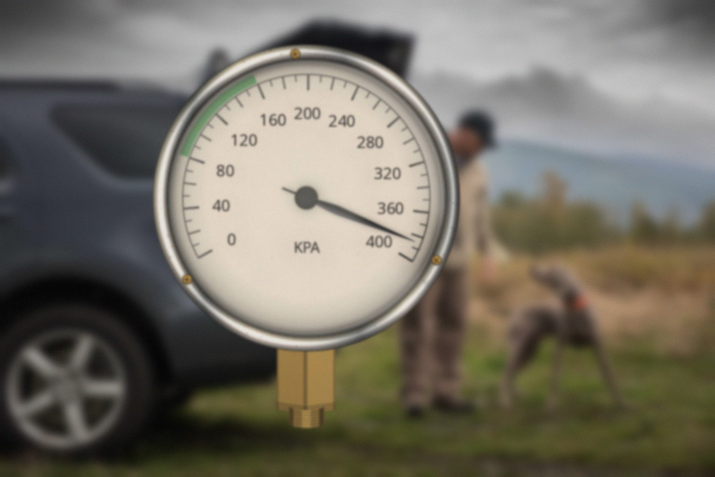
385 kPa
